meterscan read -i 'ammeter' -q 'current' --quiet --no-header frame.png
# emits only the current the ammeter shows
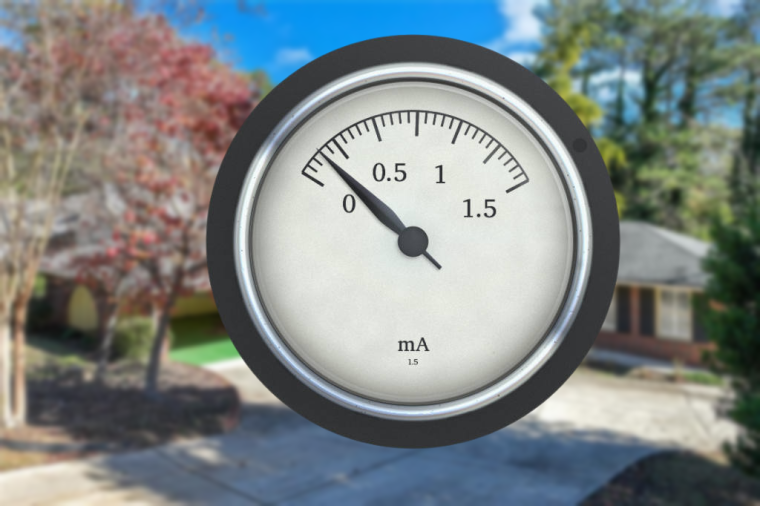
0.15 mA
